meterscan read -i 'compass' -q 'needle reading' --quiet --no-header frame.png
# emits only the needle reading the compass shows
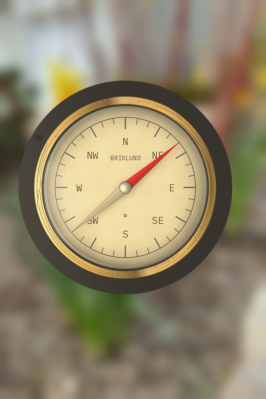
50 °
